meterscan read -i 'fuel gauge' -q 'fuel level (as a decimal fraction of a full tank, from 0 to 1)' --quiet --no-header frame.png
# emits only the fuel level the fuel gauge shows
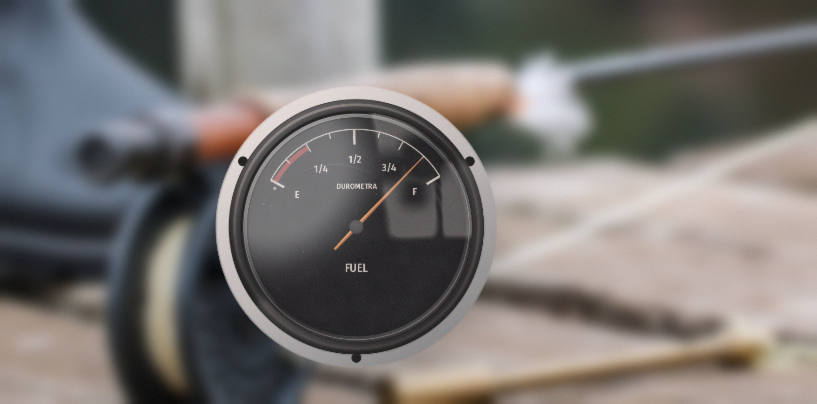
0.875
